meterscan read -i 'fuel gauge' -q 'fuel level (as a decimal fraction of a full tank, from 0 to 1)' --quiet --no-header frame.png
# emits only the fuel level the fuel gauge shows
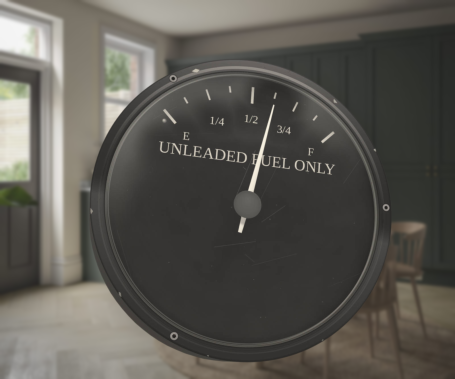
0.625
